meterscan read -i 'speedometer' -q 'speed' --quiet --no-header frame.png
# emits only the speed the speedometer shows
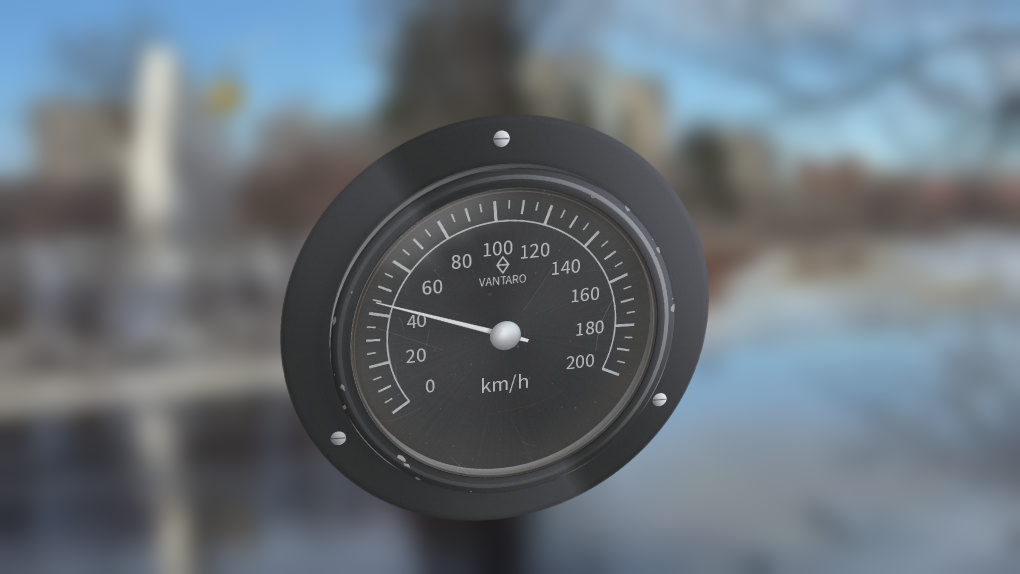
45 km/h
